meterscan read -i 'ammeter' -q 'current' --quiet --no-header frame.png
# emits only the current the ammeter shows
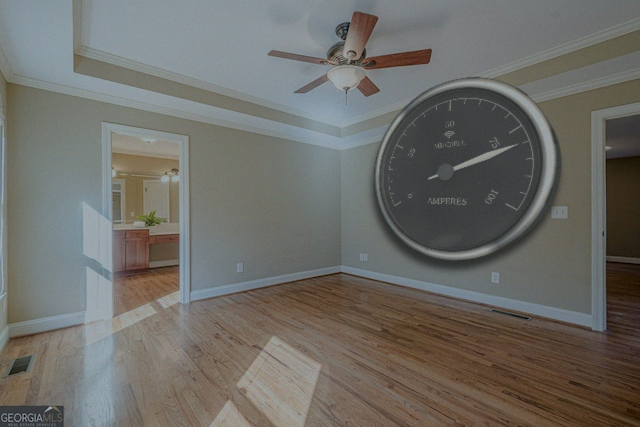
80 A
